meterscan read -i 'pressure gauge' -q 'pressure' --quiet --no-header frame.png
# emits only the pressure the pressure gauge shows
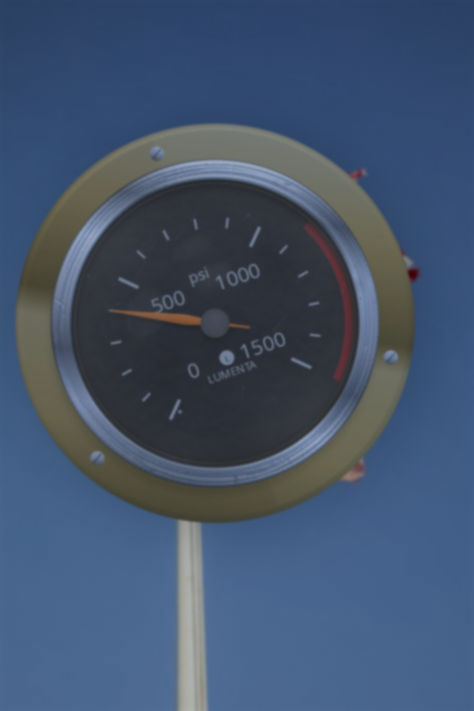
400 psi
